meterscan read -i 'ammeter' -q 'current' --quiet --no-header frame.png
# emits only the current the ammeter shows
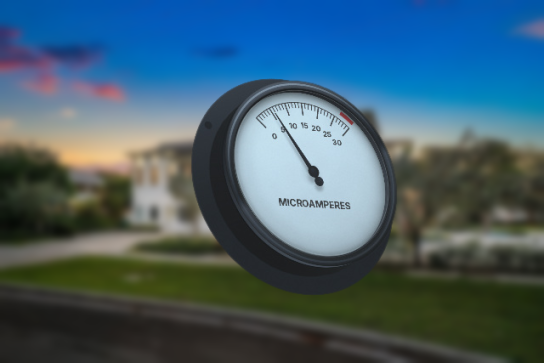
5 µA
